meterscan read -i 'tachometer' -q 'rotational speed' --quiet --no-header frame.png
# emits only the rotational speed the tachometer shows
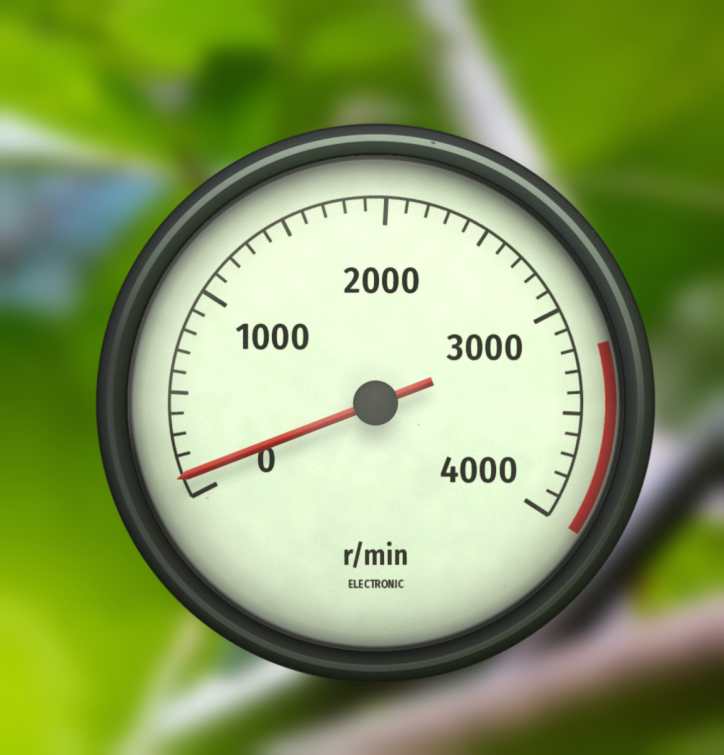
100 rpm
